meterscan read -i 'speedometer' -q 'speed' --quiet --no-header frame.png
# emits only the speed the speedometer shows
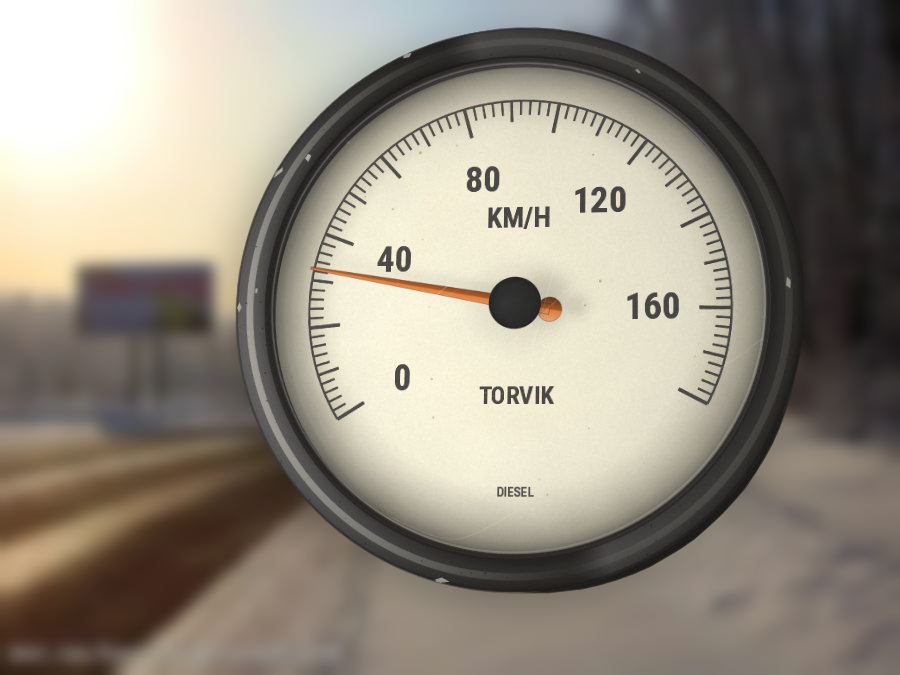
32 km/h
